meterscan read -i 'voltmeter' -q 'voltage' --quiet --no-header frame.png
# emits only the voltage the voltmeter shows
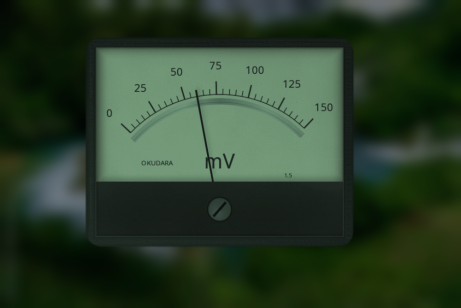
60 mV
